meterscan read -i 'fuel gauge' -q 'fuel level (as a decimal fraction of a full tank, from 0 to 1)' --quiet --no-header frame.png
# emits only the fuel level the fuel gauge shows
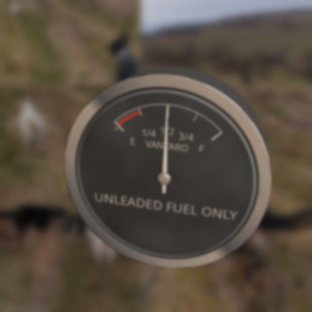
0.5
